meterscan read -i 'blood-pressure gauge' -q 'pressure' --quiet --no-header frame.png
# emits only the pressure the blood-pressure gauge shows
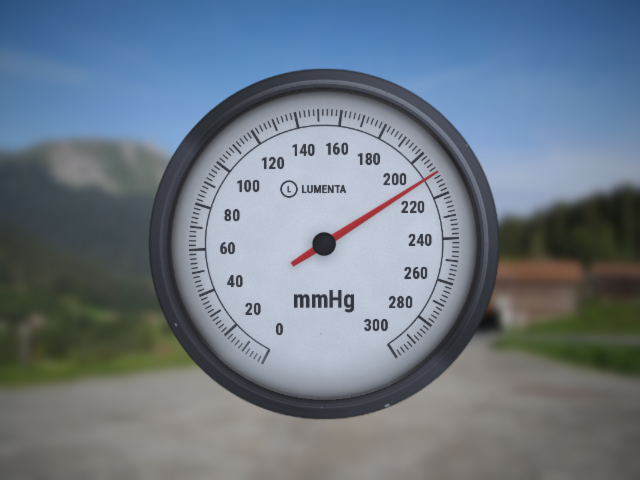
210 mmHg
